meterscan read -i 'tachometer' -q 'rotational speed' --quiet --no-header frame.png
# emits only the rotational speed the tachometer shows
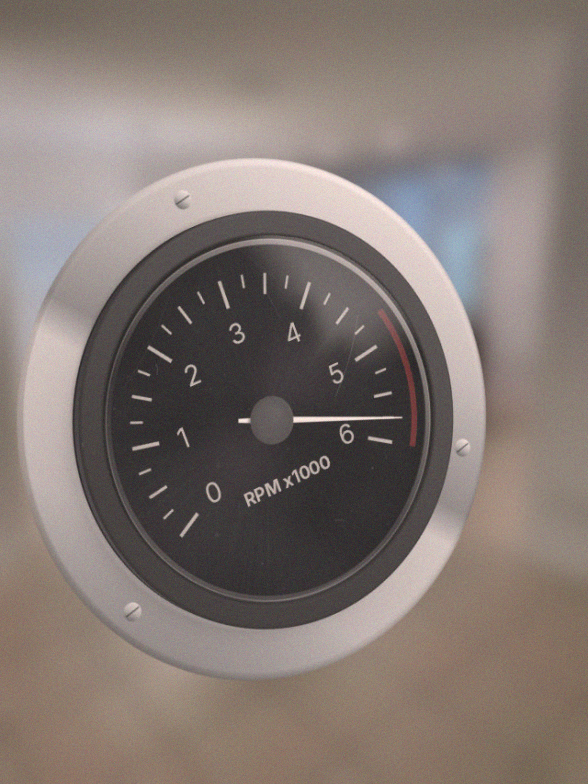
5750 rpm
